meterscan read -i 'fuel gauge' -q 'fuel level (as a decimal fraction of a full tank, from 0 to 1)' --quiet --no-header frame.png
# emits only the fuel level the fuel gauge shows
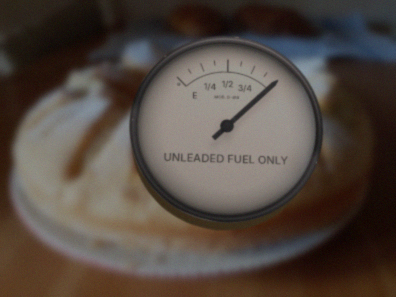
1
